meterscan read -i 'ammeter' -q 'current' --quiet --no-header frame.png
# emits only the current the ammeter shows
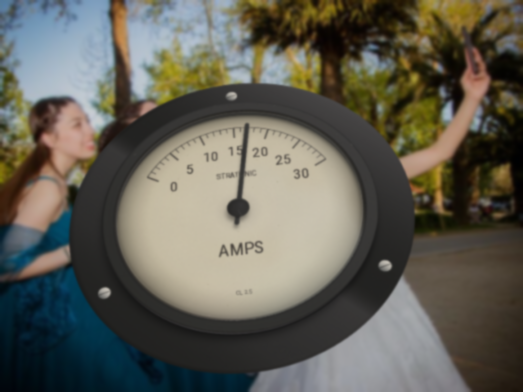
17 A
